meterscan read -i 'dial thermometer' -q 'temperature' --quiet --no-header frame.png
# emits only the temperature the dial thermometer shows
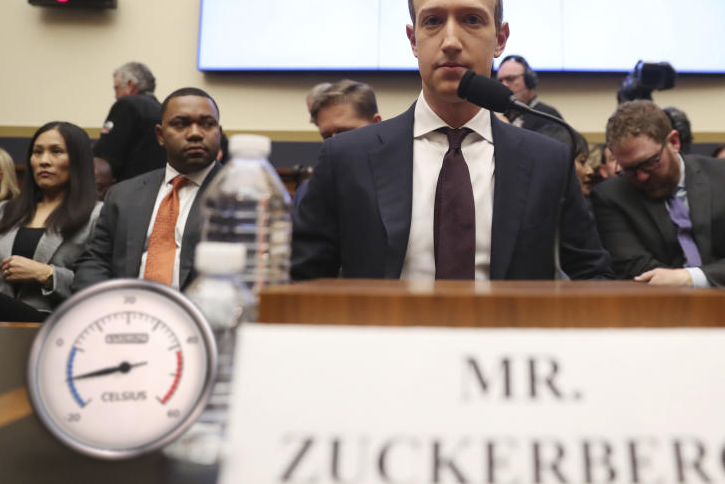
-10 °C
